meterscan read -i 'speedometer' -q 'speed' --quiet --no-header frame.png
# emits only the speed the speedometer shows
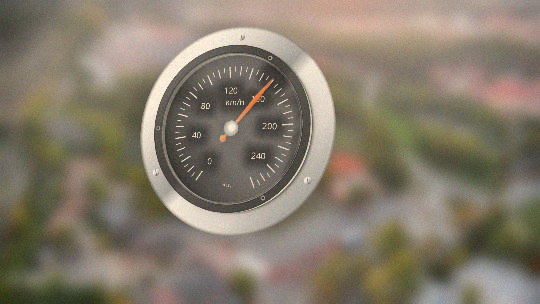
160 km/h
